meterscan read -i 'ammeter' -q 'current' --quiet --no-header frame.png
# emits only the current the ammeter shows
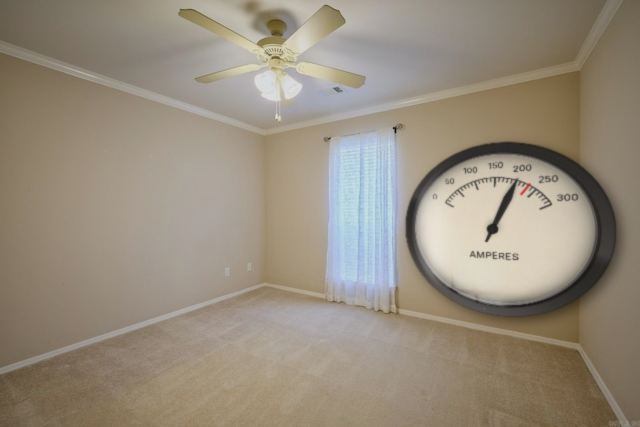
200 A
